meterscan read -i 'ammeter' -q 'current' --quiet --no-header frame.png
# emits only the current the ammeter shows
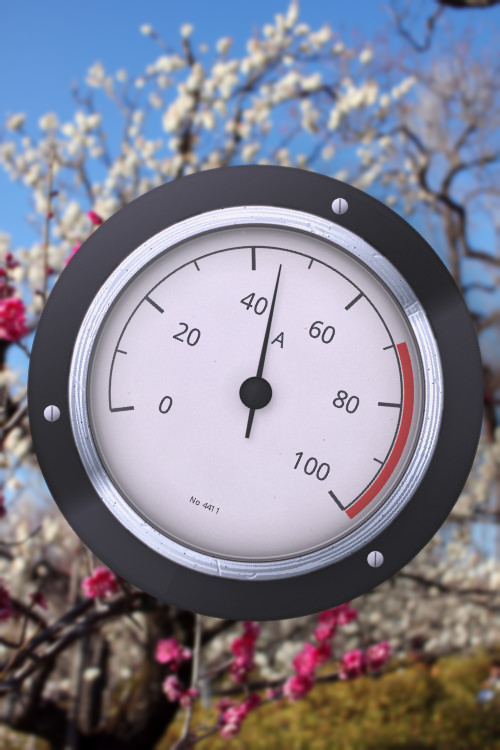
45 A
